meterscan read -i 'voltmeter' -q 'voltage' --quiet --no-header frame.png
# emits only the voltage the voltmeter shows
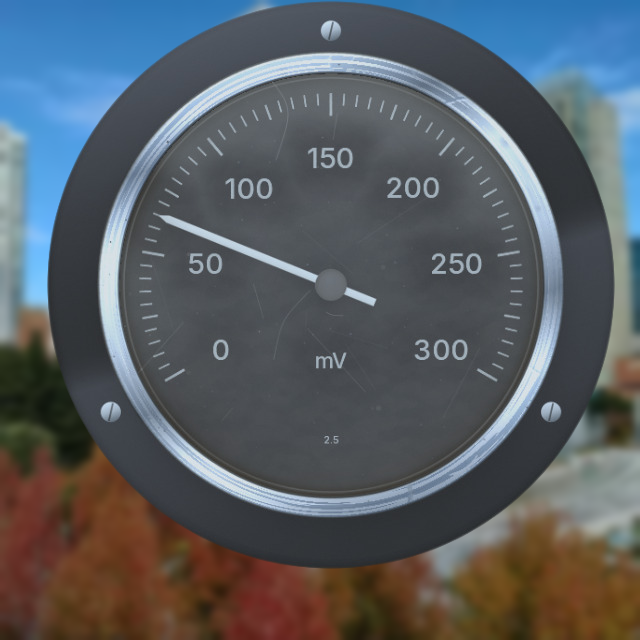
65 mV
